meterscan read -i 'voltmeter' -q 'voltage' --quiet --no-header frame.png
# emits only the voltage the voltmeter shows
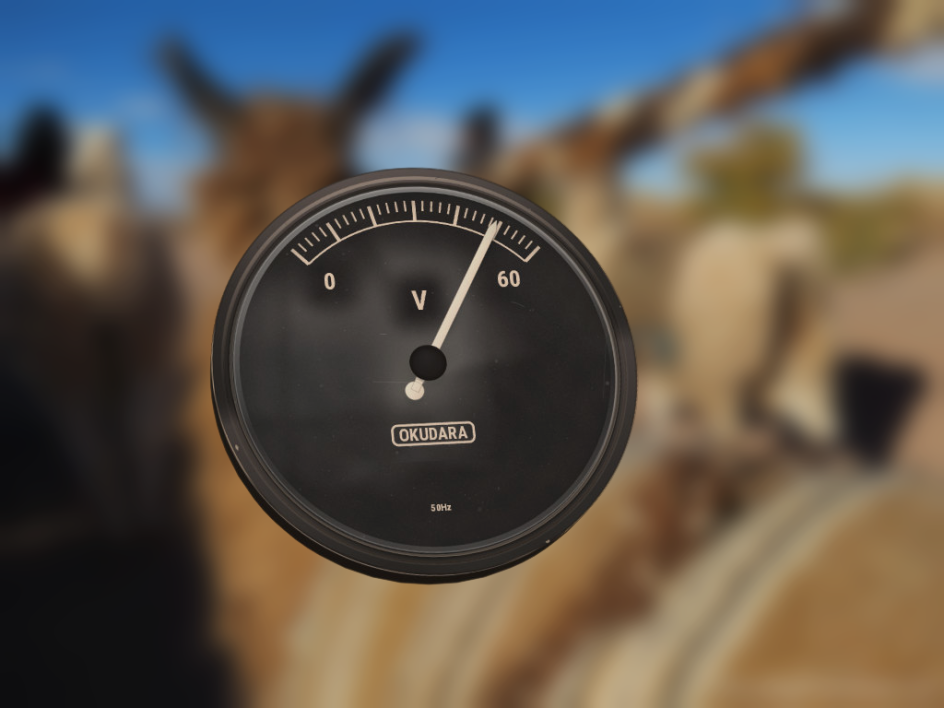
49 V
